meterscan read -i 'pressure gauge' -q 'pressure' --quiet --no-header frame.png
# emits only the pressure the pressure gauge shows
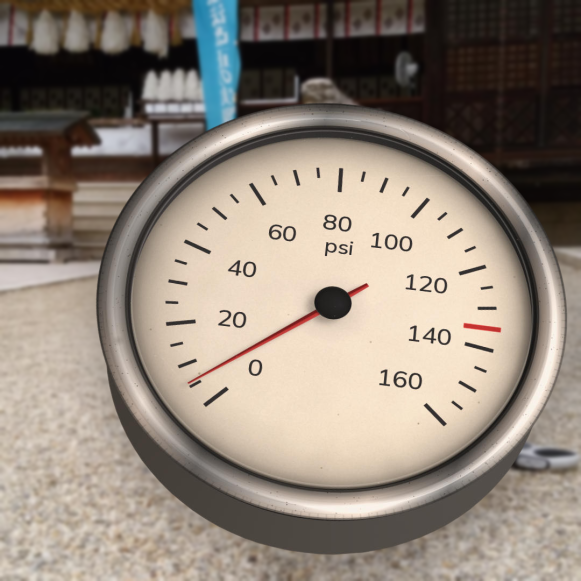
5 psi
